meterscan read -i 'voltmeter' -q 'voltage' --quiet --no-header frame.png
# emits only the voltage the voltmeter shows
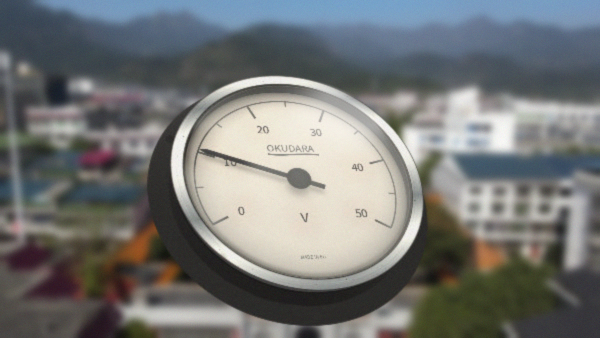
10 V
